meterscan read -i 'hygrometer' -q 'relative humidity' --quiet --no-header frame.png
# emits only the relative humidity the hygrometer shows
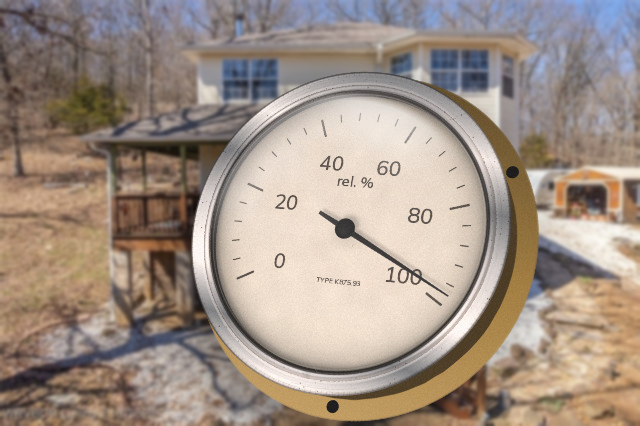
98 %
